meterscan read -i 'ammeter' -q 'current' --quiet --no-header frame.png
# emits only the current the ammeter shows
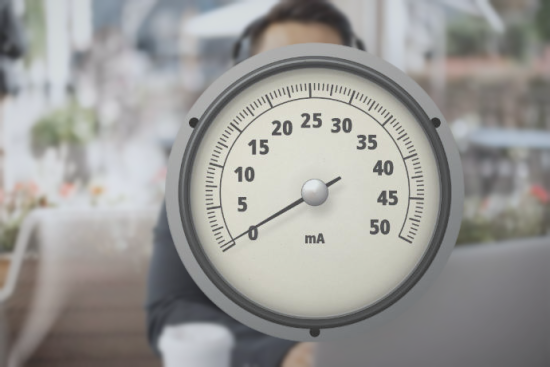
0.5 mA
